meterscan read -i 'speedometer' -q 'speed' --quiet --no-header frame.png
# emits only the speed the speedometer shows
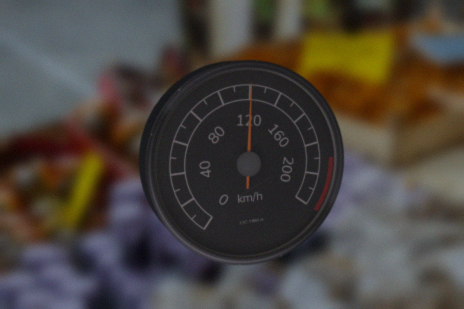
120 km/h
